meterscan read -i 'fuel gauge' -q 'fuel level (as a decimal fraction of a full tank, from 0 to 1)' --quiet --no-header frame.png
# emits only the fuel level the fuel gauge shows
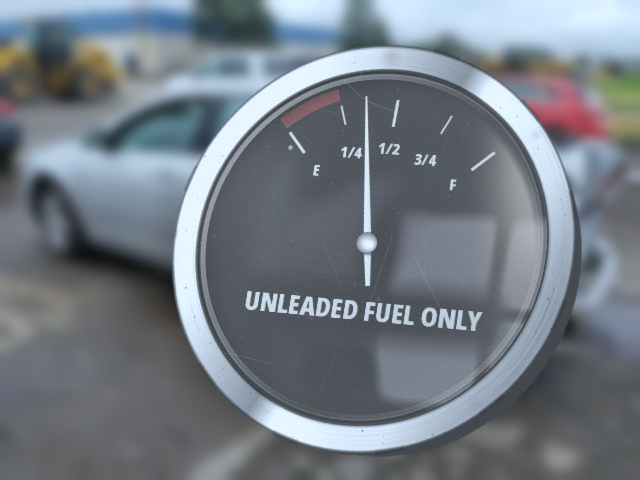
0.375
